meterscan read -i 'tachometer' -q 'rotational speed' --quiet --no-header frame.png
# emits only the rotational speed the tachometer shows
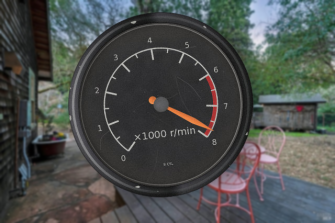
7750 rpm
